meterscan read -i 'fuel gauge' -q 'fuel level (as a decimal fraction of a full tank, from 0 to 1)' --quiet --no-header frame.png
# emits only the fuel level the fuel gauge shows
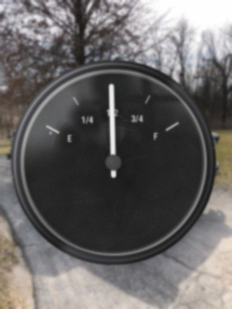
0.5
